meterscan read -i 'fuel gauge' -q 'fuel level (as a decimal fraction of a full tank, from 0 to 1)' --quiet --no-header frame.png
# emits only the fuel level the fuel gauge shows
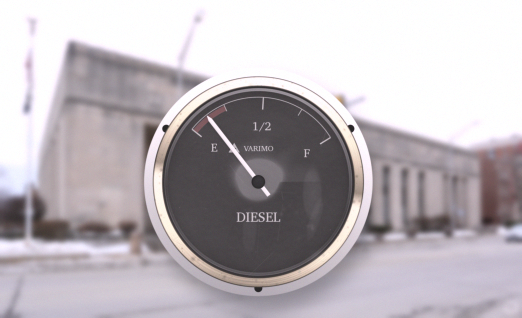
0.125
